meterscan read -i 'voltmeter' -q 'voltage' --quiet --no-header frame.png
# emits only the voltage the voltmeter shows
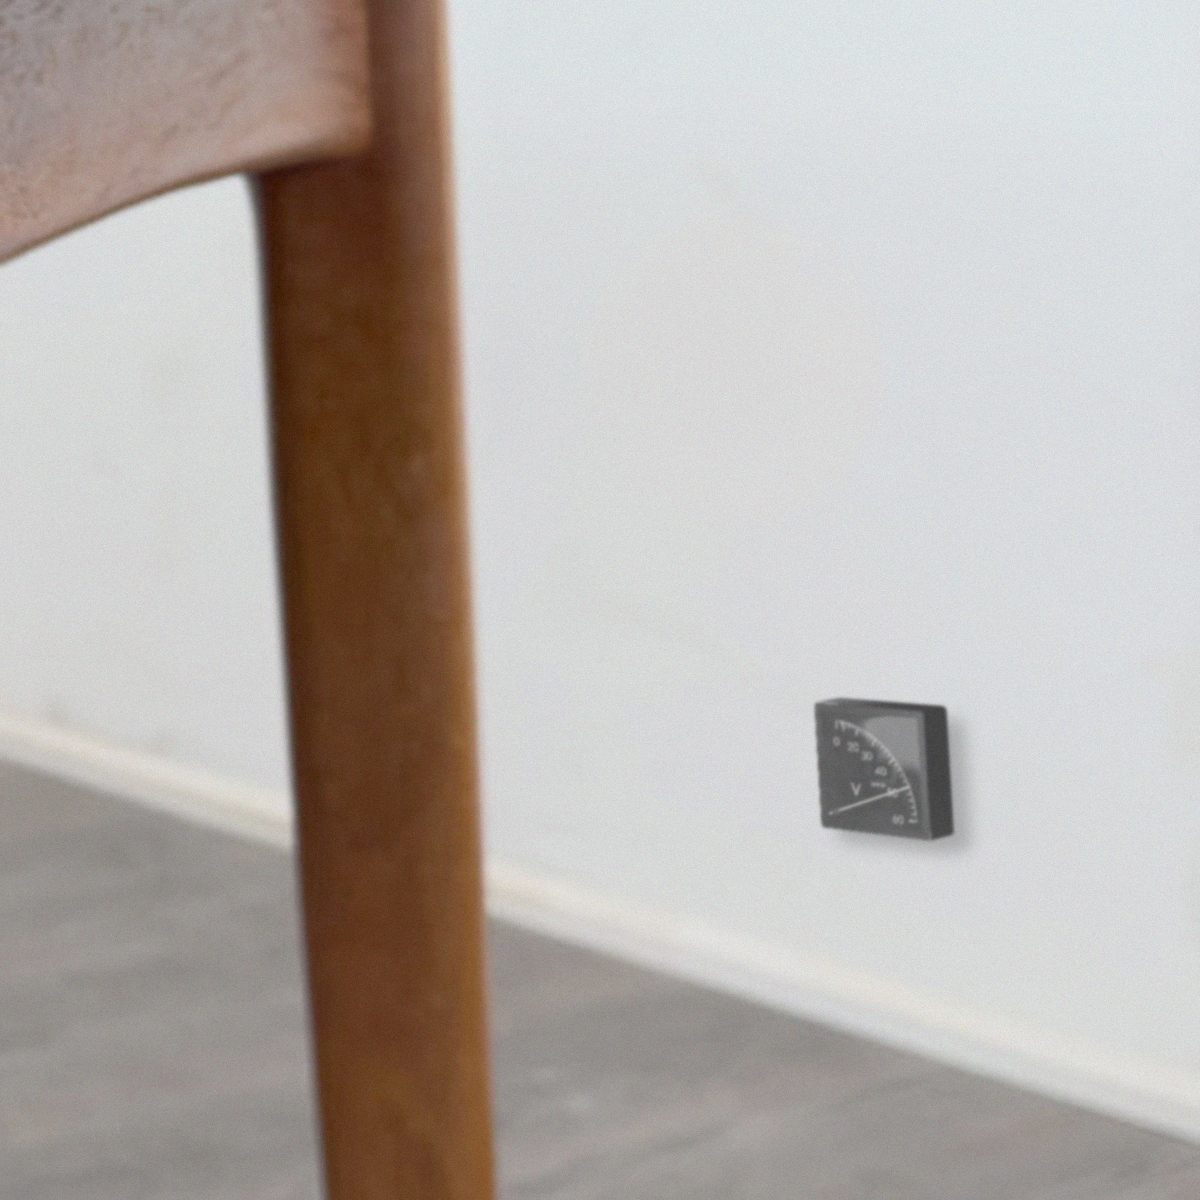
50 V
